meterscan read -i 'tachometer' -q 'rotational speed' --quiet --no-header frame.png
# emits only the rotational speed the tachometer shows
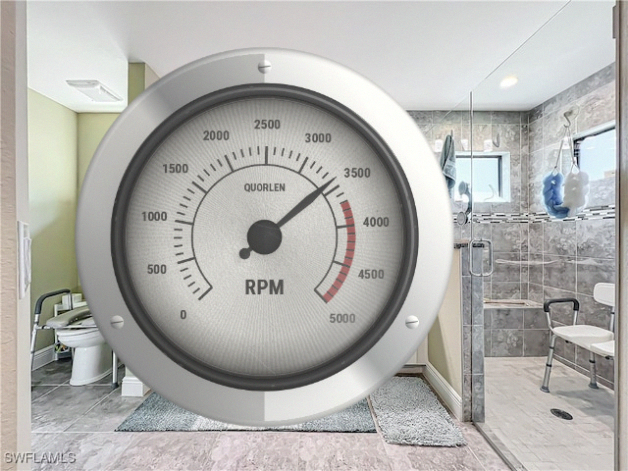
3400 rpm
